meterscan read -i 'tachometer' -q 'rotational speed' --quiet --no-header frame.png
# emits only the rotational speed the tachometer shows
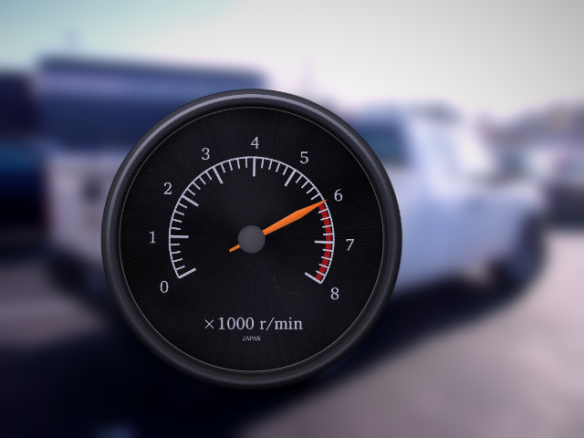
6000 rpm
